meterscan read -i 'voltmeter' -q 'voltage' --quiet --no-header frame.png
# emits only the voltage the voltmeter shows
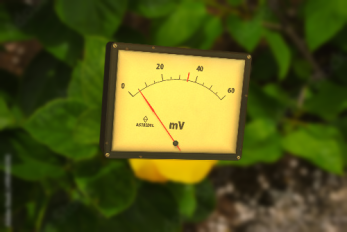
5 mV
